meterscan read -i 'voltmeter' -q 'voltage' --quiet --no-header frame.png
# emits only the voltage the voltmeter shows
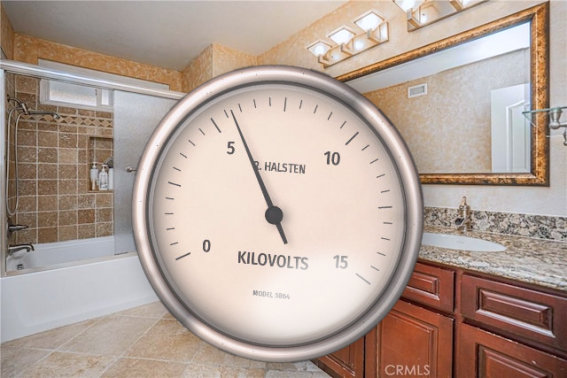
5.75 kV
